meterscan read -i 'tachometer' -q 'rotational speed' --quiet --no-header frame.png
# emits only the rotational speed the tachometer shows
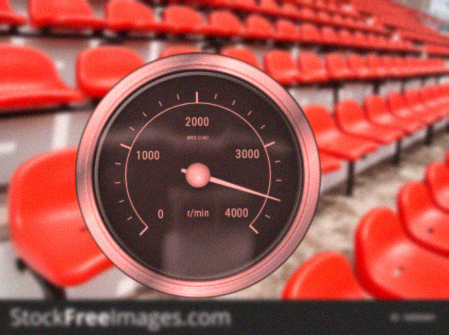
3600 rpm
